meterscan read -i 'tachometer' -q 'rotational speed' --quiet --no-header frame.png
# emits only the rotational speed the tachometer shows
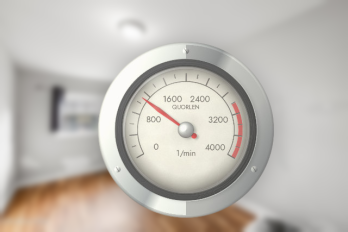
1100 rpm
